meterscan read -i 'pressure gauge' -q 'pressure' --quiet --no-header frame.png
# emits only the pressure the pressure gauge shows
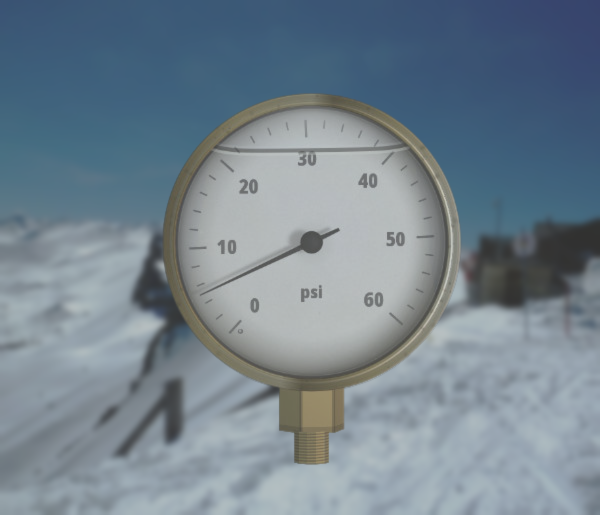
5 psi
